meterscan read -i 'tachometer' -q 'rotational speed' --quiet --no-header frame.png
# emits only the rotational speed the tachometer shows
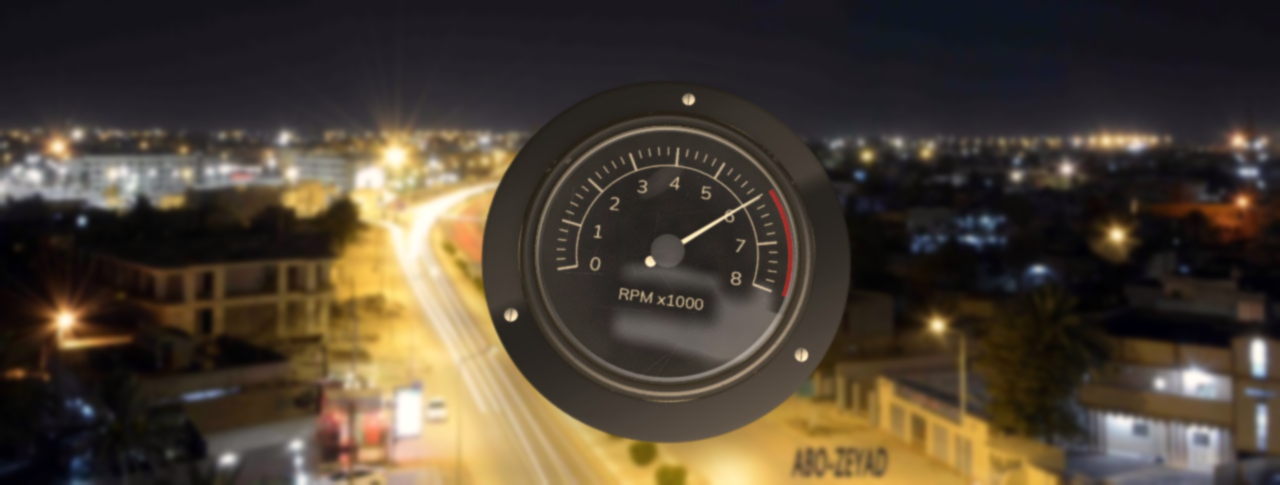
6000 rpm
